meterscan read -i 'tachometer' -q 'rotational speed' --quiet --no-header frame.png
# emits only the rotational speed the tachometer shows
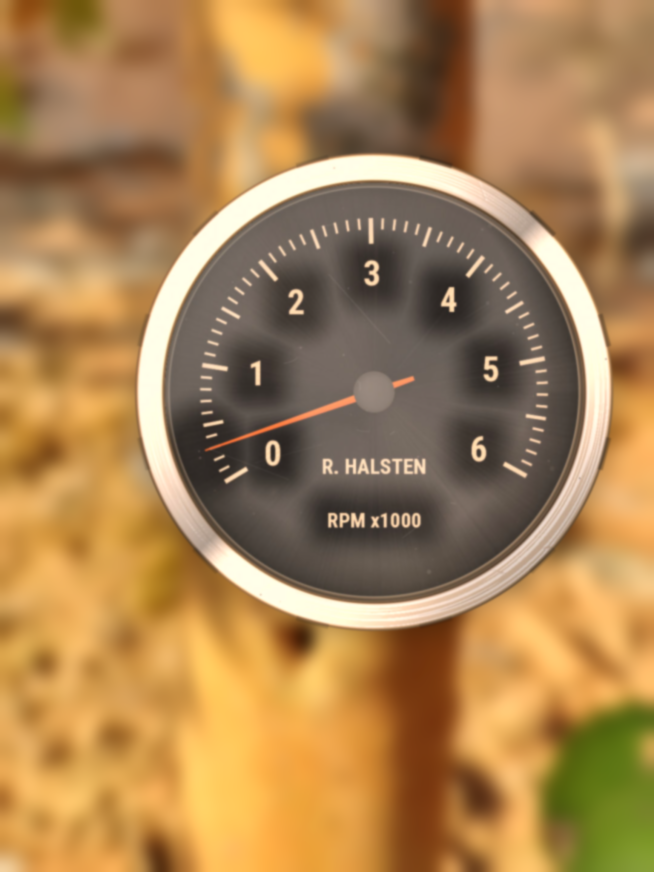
300 rpm
